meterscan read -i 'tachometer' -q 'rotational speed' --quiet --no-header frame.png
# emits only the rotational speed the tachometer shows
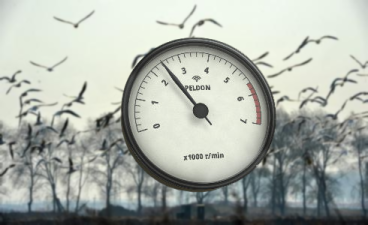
2400 rpm
